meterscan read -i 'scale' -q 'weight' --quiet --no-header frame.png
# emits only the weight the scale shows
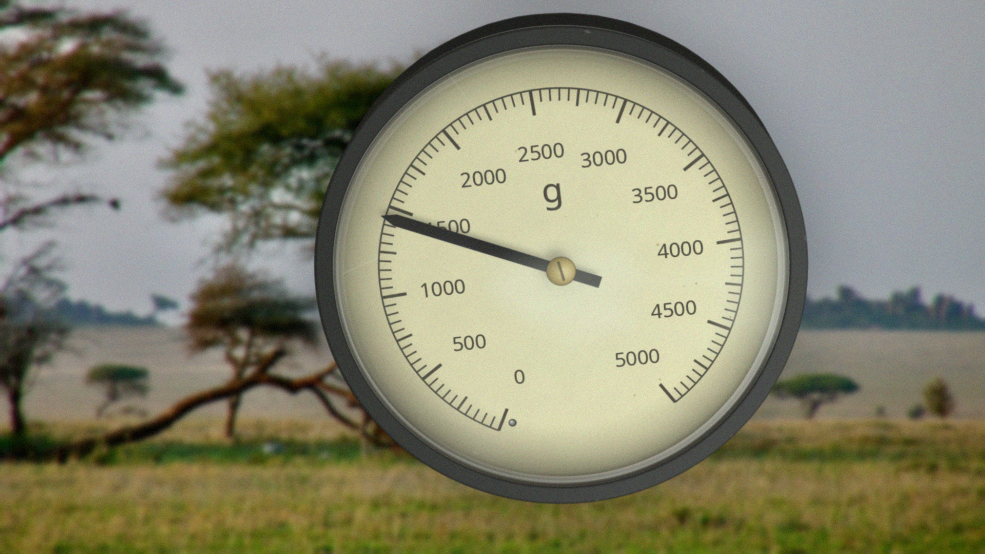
1450 g
